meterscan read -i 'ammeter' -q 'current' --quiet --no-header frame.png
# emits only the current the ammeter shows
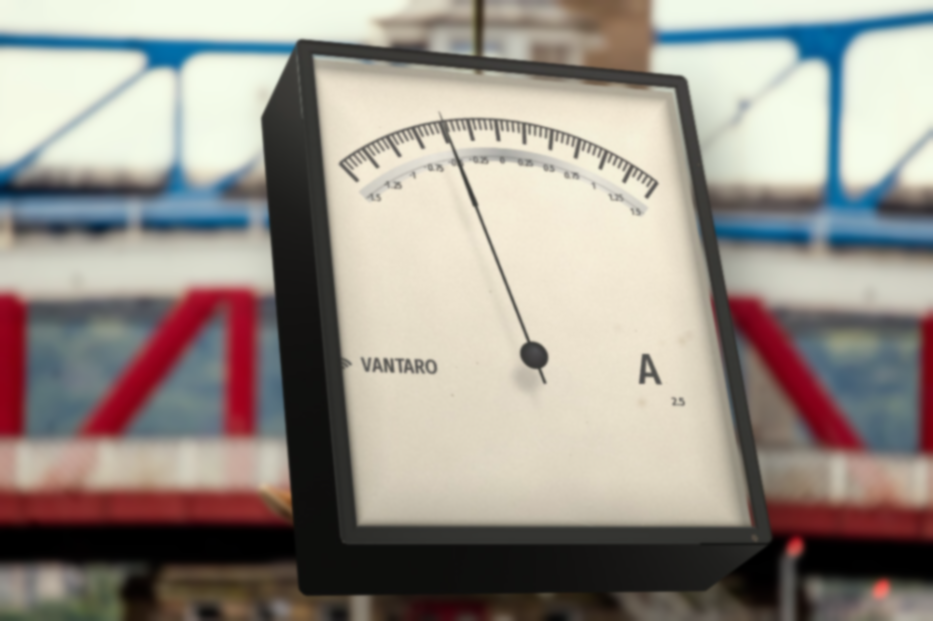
-0.5 A
